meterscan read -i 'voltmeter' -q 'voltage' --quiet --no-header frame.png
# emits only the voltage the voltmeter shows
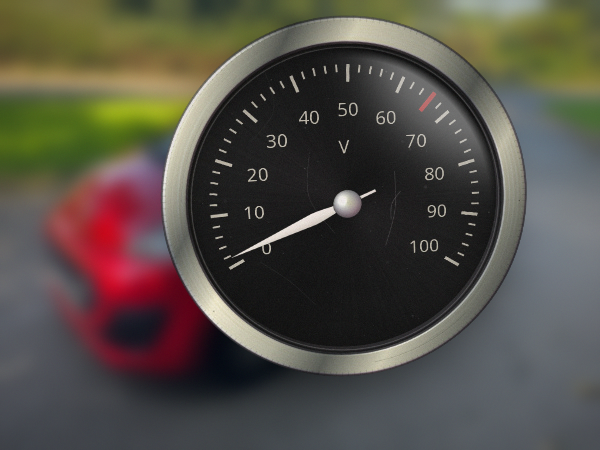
2 V
